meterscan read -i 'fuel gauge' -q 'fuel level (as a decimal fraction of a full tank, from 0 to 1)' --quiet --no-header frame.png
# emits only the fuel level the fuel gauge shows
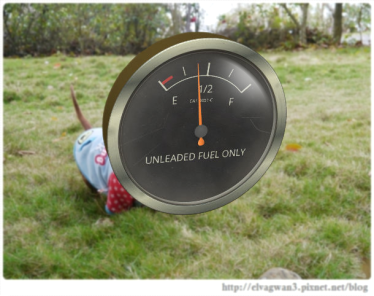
0.375
